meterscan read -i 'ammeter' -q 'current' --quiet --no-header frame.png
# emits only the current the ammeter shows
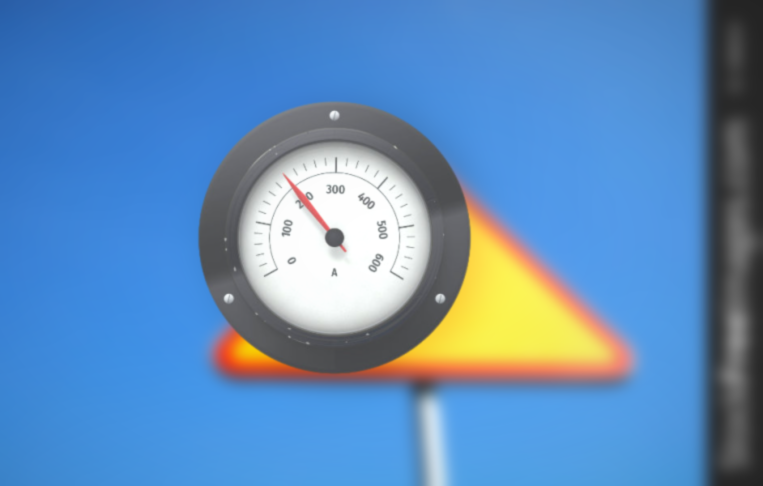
200 A
